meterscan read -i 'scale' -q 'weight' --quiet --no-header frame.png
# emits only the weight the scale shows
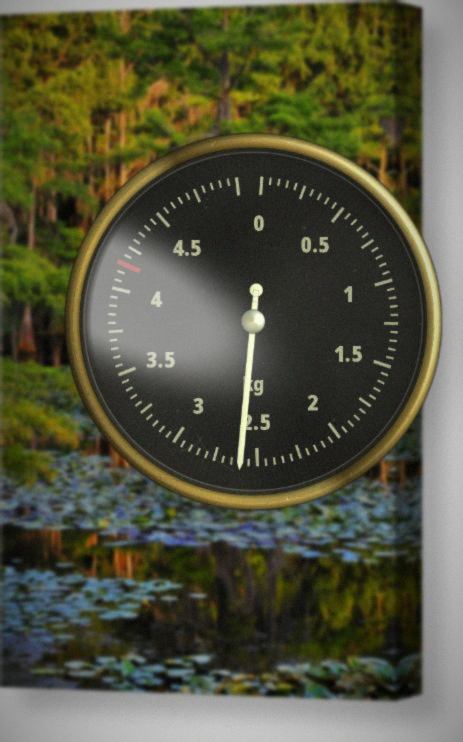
2.6 kg
